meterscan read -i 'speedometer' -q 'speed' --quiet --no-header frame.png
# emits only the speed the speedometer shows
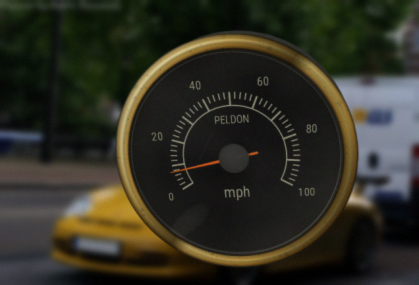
8 mph
